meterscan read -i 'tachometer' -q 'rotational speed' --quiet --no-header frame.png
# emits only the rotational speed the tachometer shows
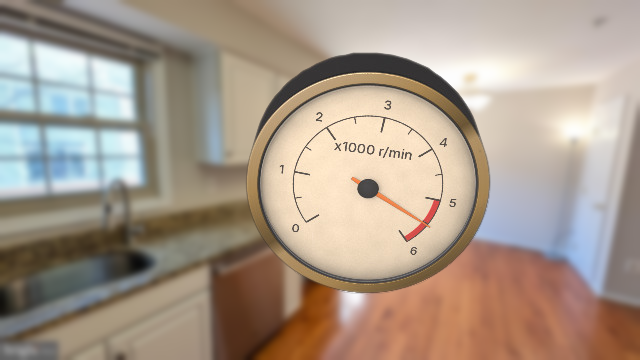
5500 rpm
